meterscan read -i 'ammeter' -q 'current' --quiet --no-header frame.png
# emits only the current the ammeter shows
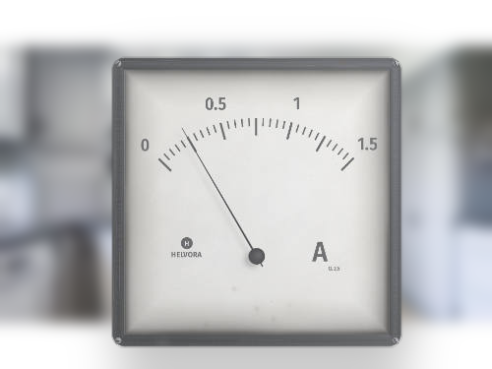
0.25 A
